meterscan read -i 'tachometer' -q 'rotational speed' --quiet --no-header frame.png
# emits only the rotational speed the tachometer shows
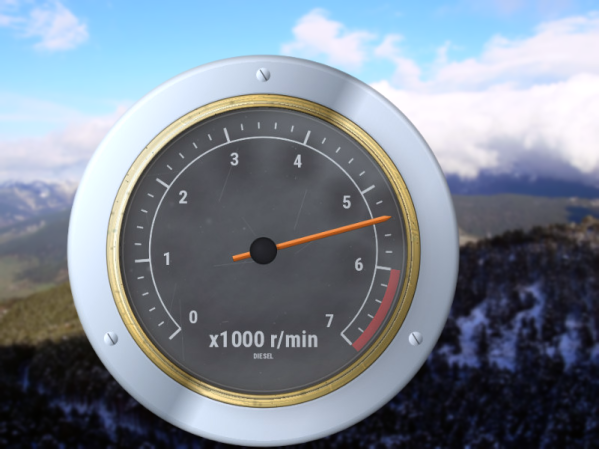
5400 rpm
